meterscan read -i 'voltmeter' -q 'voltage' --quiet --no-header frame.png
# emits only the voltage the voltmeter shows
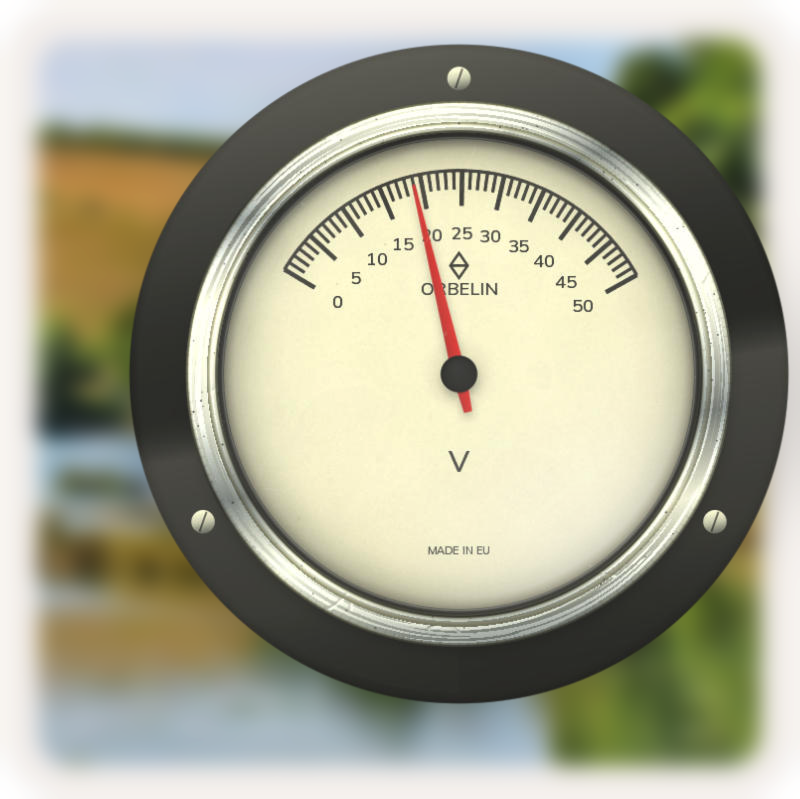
19 V
